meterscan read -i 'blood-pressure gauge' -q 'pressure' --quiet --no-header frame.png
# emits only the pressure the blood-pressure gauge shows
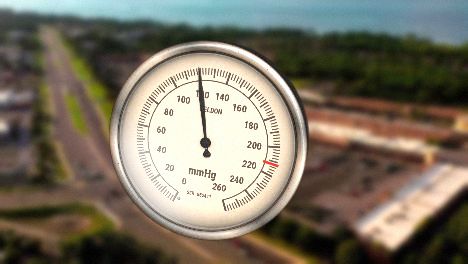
120 mmHg
